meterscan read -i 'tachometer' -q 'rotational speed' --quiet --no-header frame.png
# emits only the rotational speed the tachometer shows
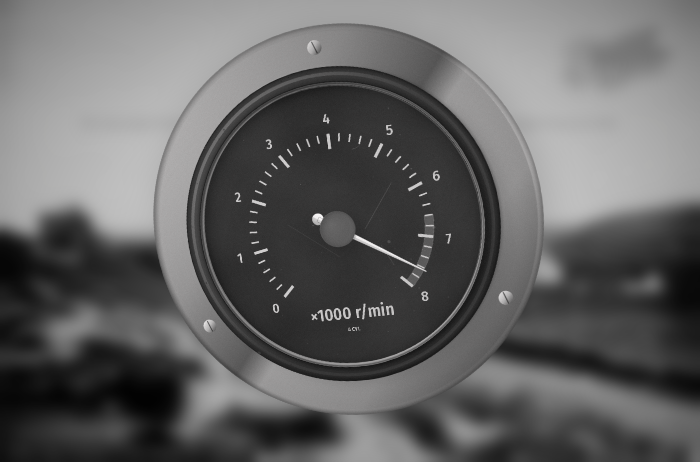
7600 rpm
